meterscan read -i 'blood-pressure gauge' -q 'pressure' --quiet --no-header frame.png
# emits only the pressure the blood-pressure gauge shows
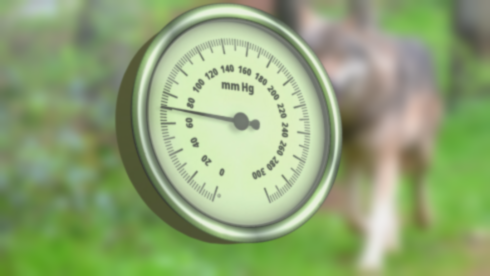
70 mmHg
